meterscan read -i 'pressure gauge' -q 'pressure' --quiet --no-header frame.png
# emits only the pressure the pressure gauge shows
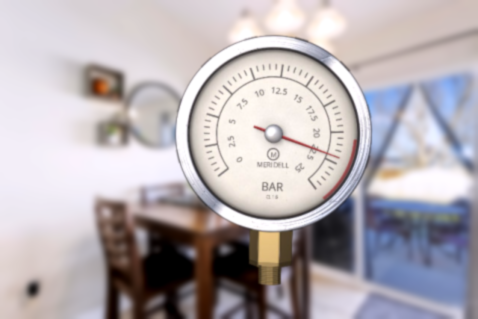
22 bar
